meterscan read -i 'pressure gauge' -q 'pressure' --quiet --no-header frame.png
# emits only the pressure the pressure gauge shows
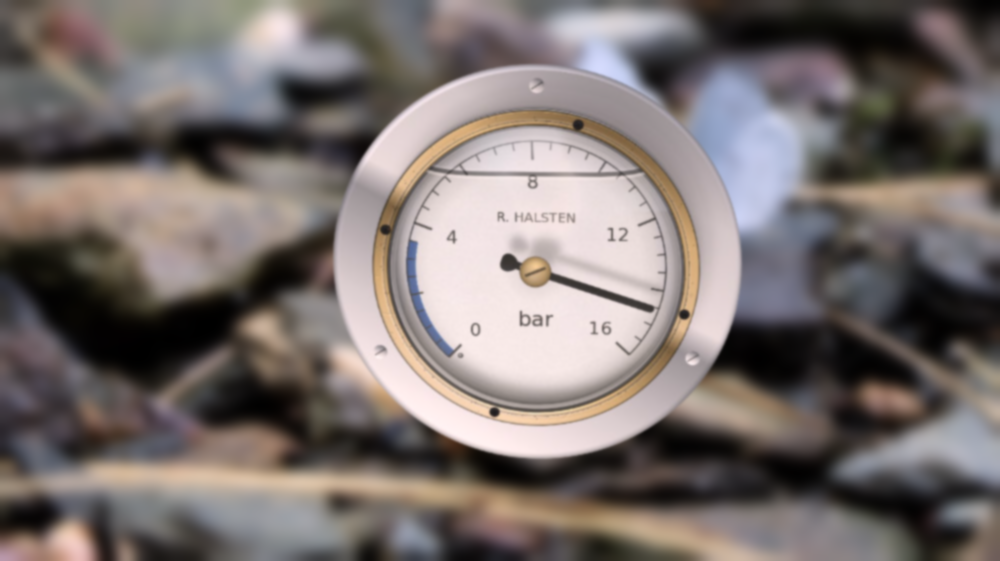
14.5 bar
